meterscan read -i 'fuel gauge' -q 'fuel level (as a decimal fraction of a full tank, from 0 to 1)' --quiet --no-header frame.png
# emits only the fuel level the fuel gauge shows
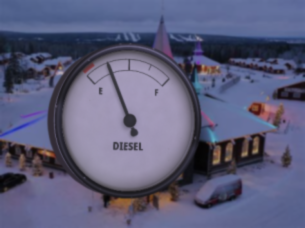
0.25
